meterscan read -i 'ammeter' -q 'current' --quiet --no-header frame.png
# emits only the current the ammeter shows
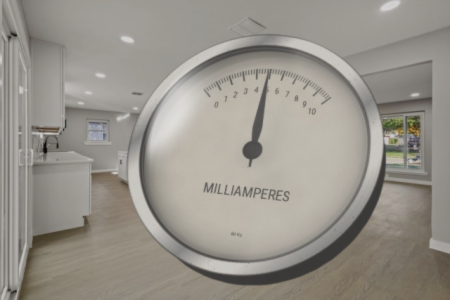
5 mA
